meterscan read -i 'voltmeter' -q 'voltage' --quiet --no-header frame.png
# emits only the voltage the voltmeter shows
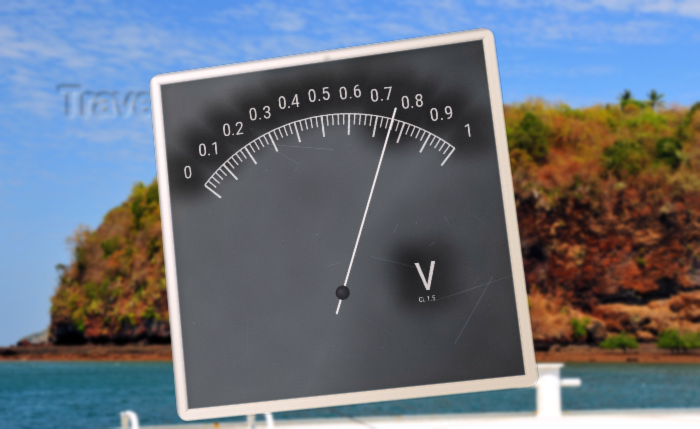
0.76 V
